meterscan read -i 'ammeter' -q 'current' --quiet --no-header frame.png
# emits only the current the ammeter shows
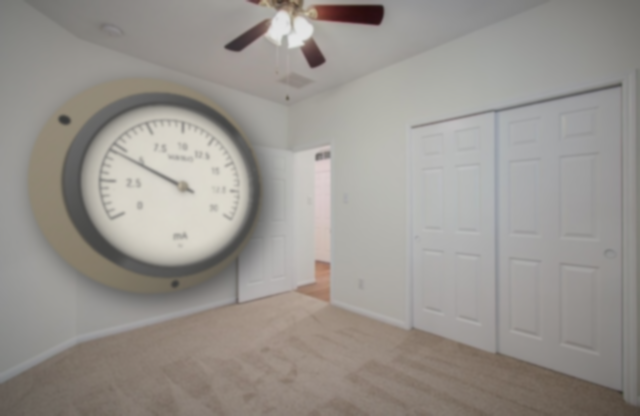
4.5 mA
